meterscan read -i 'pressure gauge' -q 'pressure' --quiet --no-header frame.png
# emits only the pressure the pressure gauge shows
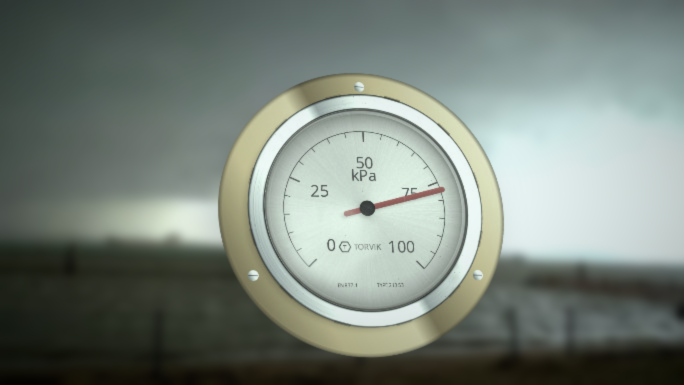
77.5 kPa
